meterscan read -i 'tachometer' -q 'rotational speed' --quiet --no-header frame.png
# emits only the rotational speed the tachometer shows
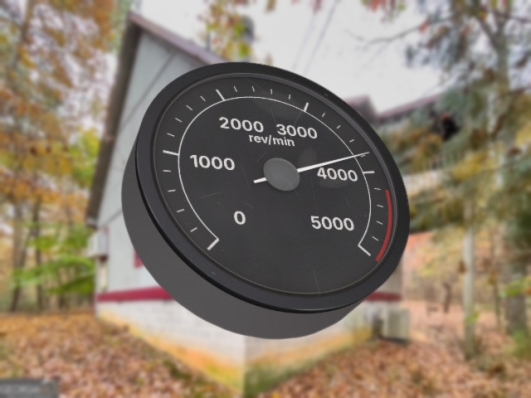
3800 rpm
